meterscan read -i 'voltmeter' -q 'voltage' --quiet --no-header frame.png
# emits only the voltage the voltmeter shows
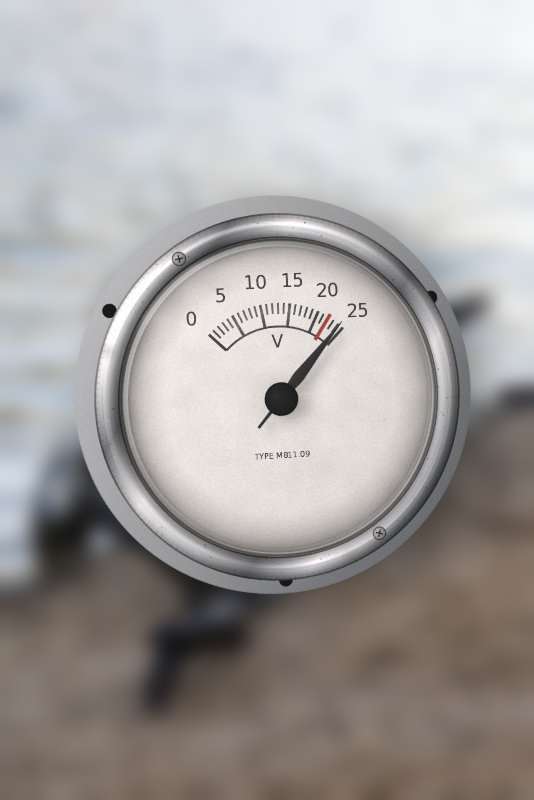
24 V
